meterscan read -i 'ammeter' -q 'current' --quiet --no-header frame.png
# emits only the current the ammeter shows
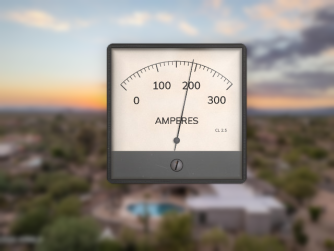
190 A
